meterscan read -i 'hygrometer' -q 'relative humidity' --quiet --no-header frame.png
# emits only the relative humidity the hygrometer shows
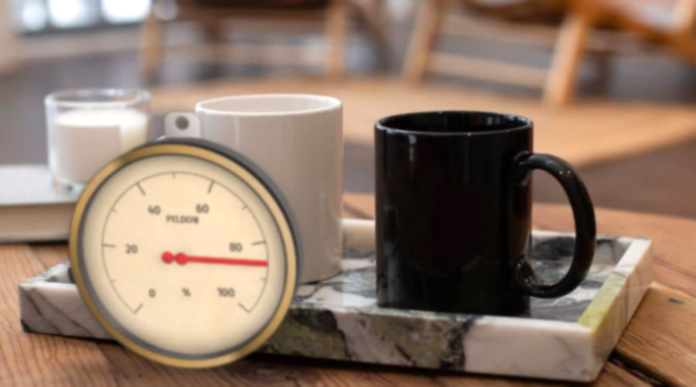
85 %
